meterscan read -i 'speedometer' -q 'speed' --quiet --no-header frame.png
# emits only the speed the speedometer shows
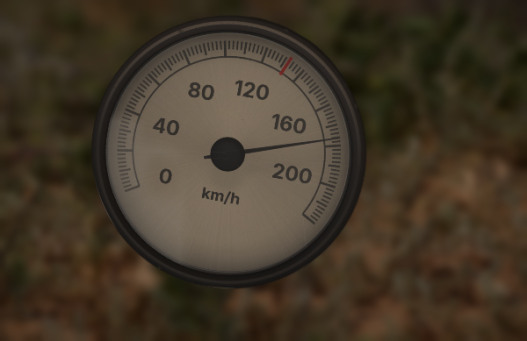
176 km/h
